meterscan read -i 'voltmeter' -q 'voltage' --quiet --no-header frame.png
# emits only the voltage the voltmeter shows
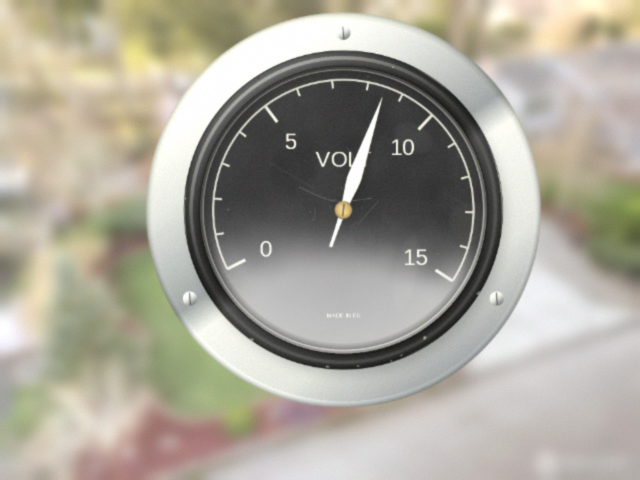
8.5 V
